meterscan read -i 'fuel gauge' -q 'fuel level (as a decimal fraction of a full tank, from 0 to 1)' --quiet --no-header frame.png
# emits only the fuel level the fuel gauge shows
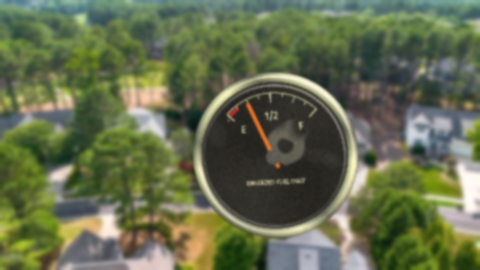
0.25
